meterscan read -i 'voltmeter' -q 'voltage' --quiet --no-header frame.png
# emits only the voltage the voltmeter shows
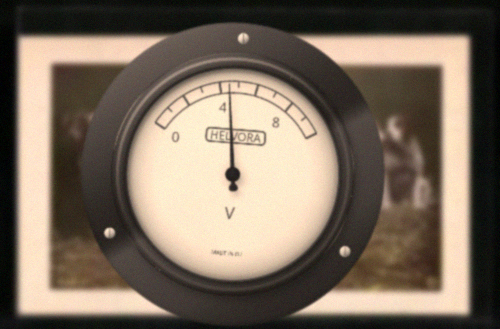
4.5 V
